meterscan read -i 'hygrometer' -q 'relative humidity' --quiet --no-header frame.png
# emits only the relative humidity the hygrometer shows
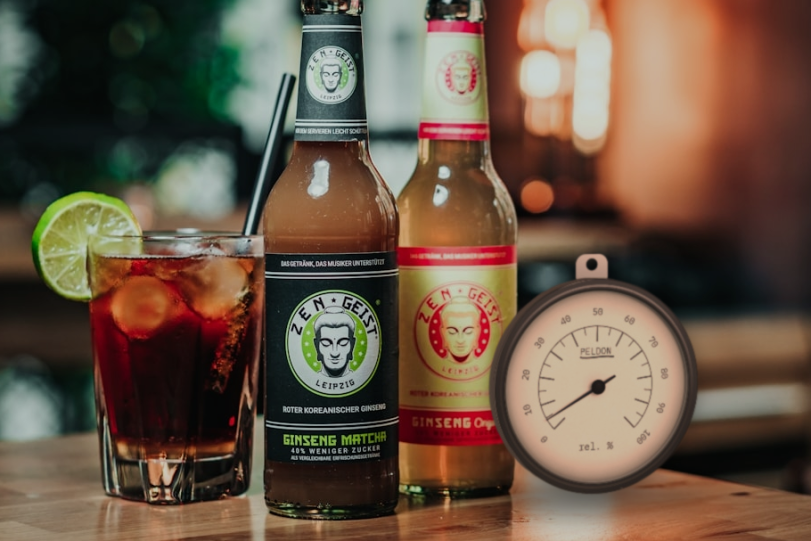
5 %
